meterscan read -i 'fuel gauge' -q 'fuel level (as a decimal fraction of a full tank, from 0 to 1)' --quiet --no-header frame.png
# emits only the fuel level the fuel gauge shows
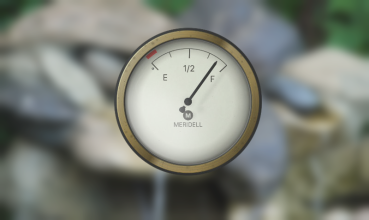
0.875
